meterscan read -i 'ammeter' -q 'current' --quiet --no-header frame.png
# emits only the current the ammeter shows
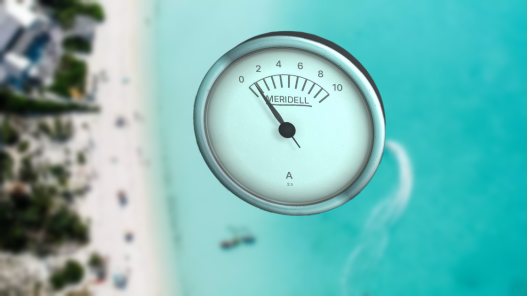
1 A
